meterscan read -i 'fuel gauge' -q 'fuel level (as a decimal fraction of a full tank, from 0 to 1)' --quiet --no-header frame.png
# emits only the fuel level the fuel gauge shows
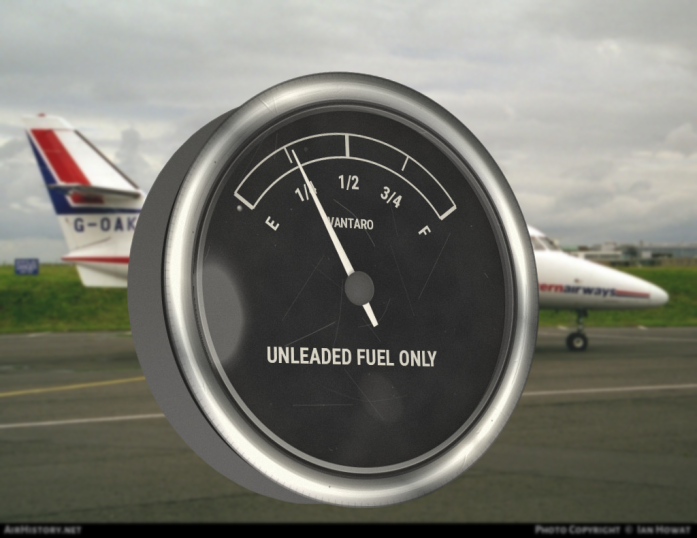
0.25
